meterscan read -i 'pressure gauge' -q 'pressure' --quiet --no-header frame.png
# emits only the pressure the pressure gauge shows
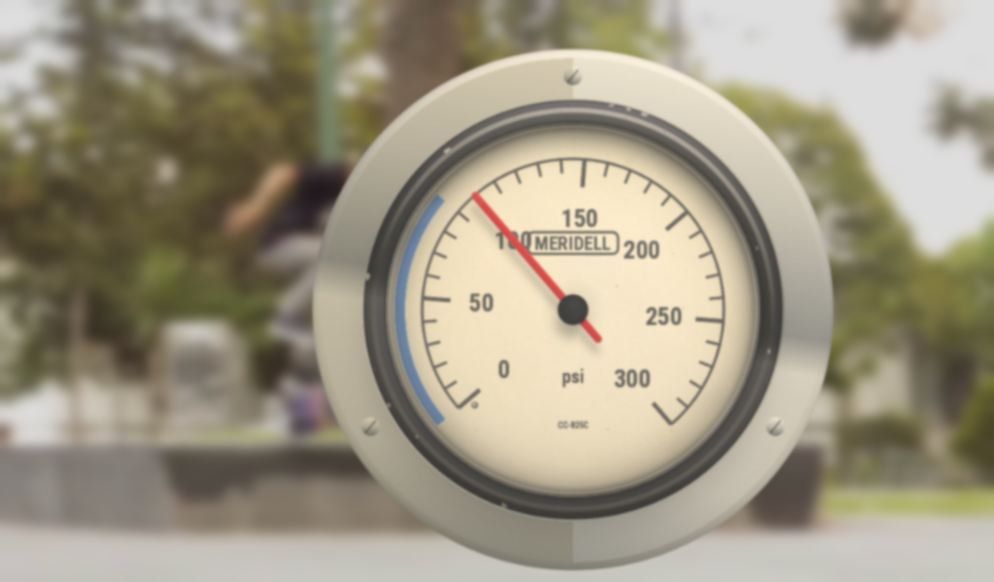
100 psi
